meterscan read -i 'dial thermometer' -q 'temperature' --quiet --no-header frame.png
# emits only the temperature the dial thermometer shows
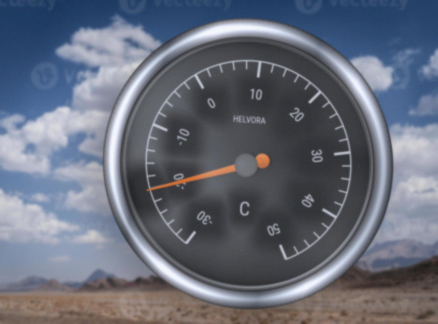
-20 °C
